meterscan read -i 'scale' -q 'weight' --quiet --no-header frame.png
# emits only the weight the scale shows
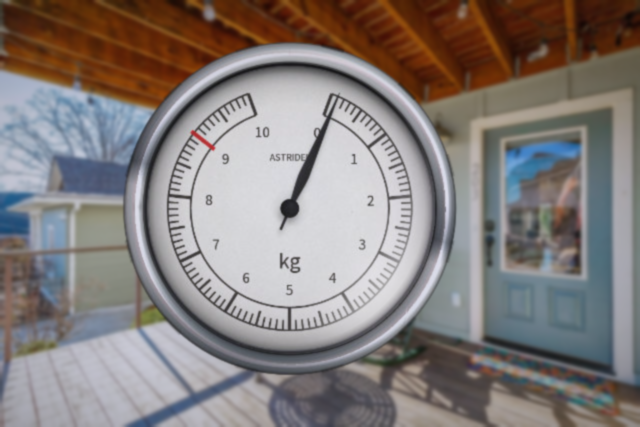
0.1 kg
